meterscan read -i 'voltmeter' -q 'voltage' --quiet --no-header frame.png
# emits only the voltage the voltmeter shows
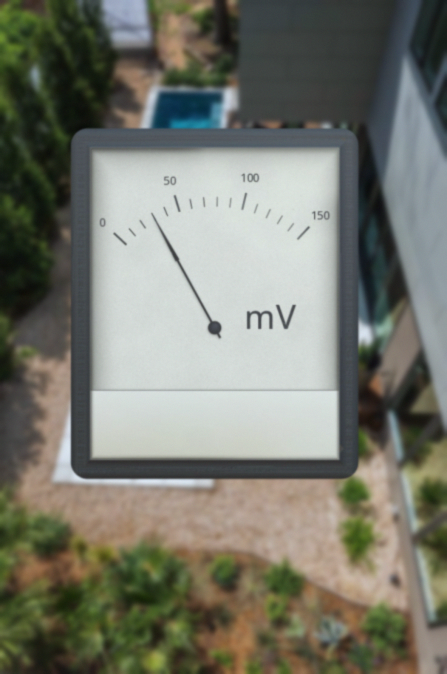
30 mV
